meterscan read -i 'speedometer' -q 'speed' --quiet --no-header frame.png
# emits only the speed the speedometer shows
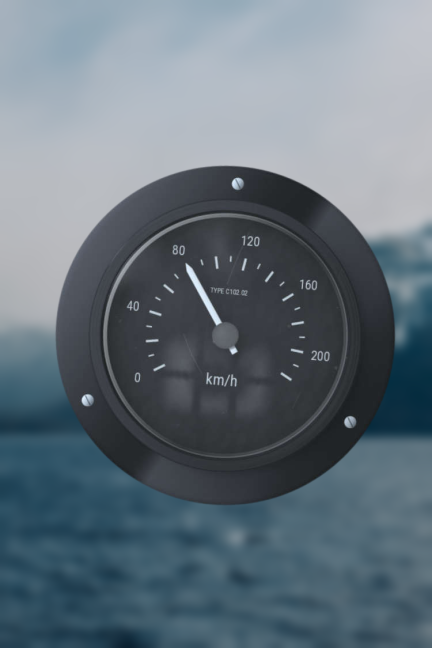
80 km/h
